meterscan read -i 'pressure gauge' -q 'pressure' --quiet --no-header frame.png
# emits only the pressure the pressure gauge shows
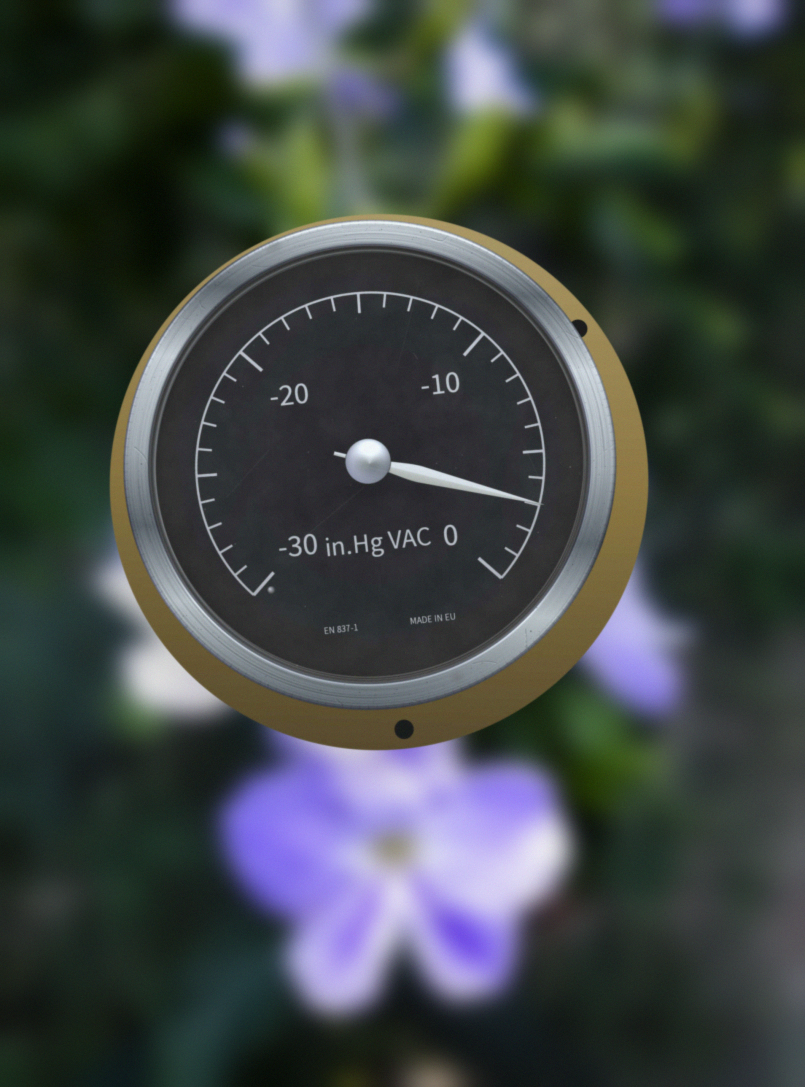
-3 inHg
